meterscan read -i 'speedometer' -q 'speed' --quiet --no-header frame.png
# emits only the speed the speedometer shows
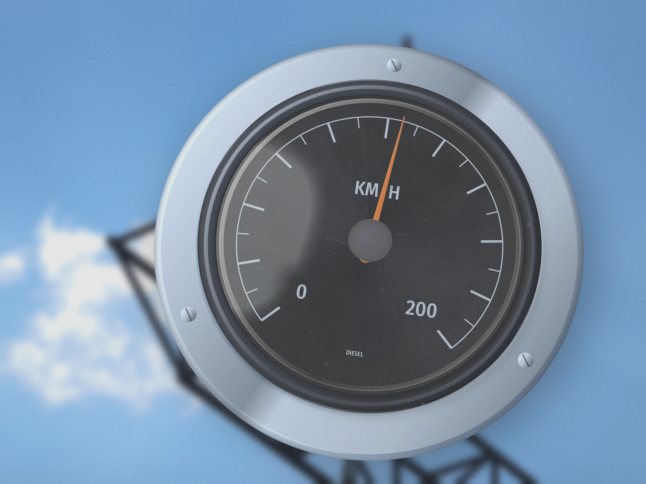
105 km/h
